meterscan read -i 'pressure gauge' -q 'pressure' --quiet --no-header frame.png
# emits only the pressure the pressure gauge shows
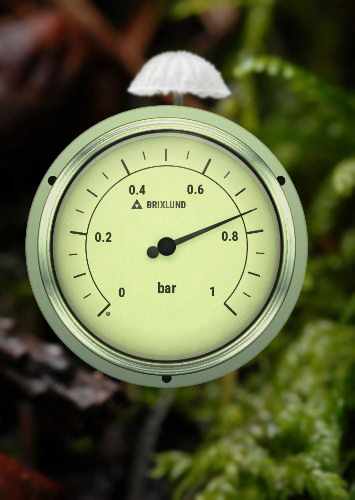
0.75 bar
